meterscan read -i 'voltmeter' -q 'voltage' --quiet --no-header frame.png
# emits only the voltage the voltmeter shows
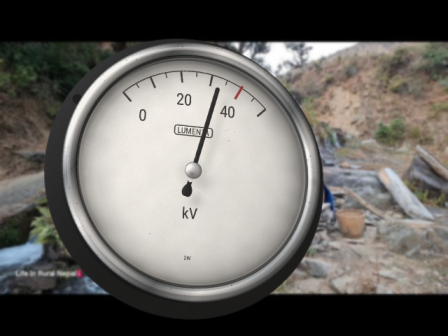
32.5 kV
